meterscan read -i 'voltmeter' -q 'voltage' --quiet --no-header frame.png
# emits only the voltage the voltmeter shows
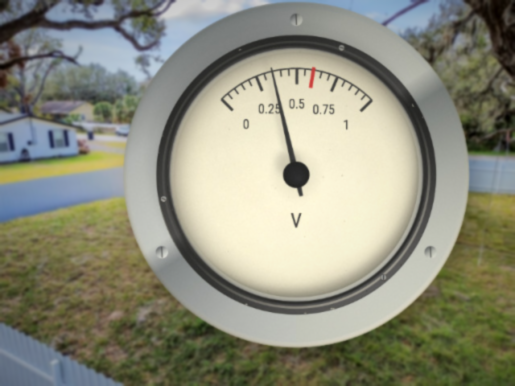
0.35 V
